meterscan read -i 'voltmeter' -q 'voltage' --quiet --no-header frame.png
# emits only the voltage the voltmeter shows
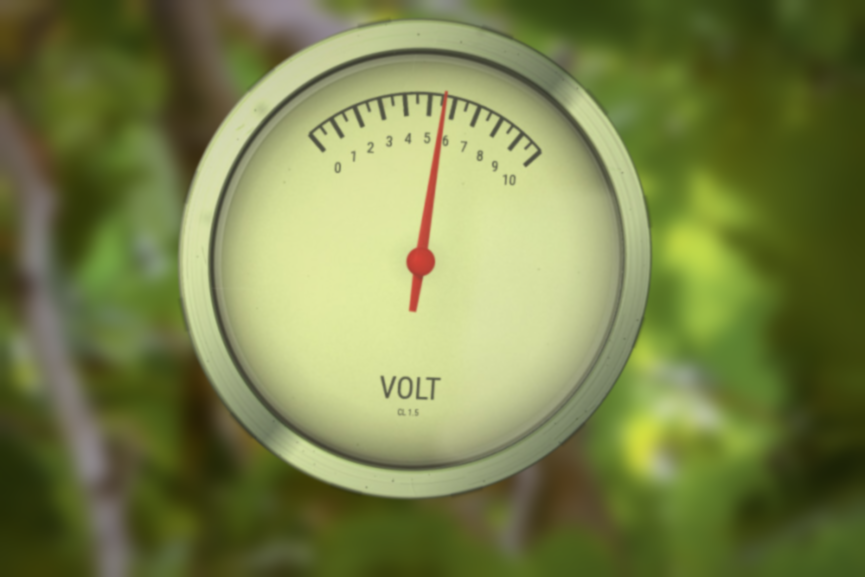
5.5 V
